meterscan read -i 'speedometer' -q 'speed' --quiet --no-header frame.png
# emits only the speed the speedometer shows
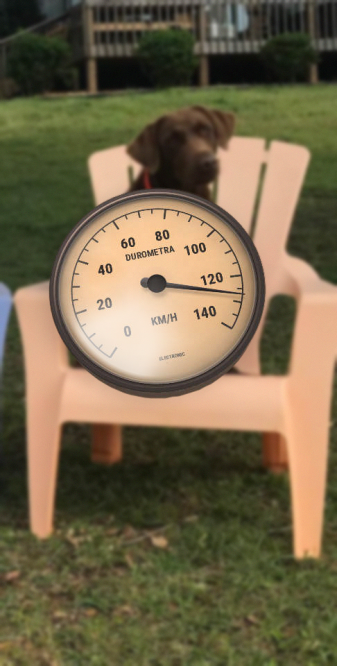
127.5 km/h
